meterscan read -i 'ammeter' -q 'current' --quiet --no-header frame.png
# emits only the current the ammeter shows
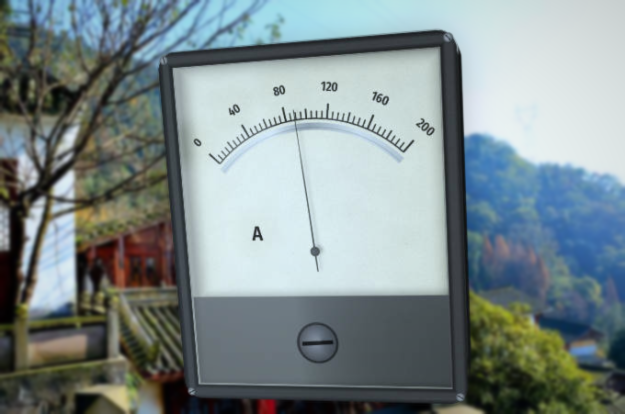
90 A
